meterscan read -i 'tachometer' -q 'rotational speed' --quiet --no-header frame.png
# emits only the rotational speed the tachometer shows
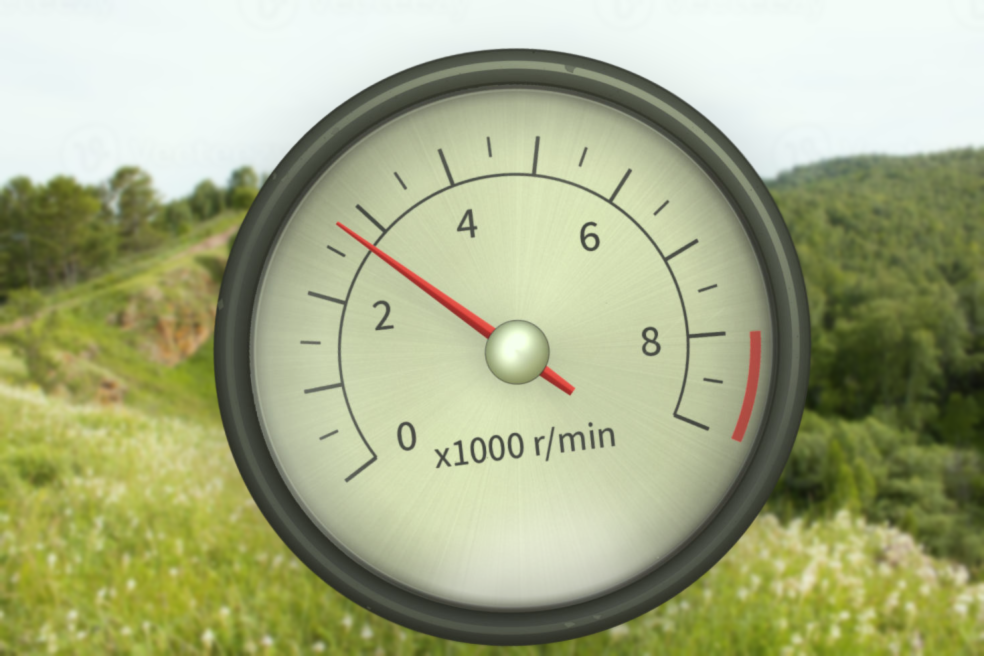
2750 rpm
